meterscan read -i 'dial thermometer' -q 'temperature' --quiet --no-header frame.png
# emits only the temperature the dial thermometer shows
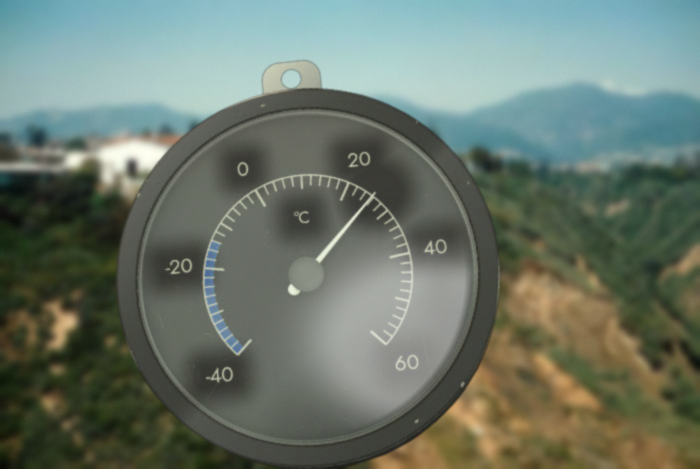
26 °C
